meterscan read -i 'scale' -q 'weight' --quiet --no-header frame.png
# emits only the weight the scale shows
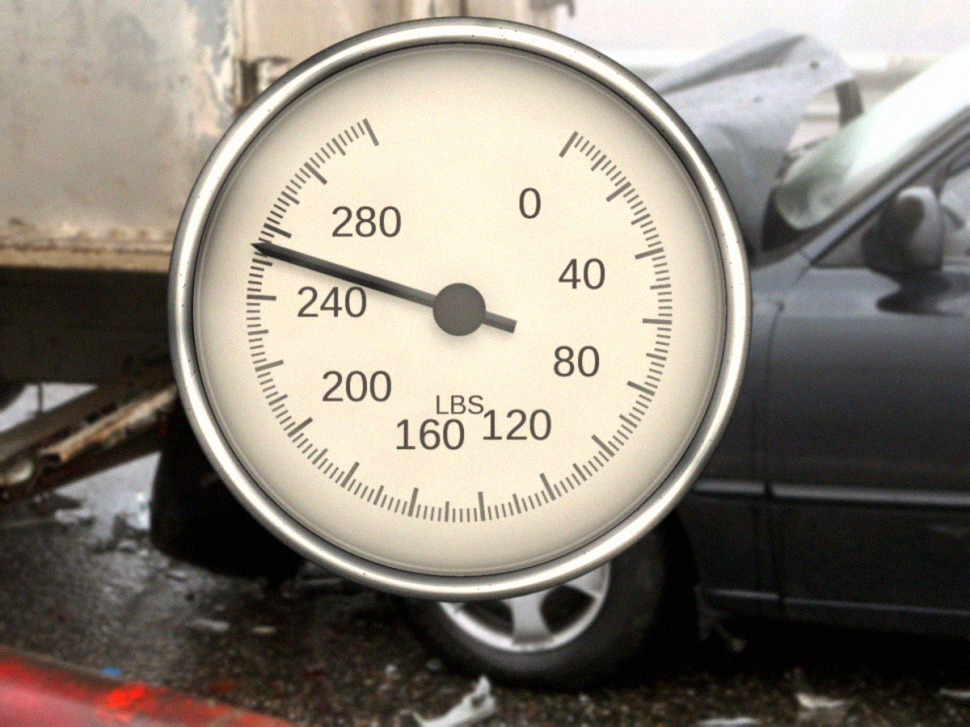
254 lb
